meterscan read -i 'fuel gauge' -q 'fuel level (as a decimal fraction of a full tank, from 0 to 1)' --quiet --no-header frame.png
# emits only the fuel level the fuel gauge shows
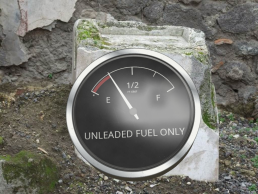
0.25
